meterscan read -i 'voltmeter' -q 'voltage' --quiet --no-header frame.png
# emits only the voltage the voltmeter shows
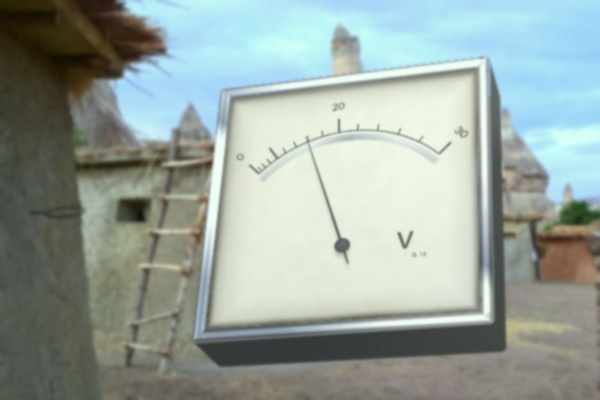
16 V
